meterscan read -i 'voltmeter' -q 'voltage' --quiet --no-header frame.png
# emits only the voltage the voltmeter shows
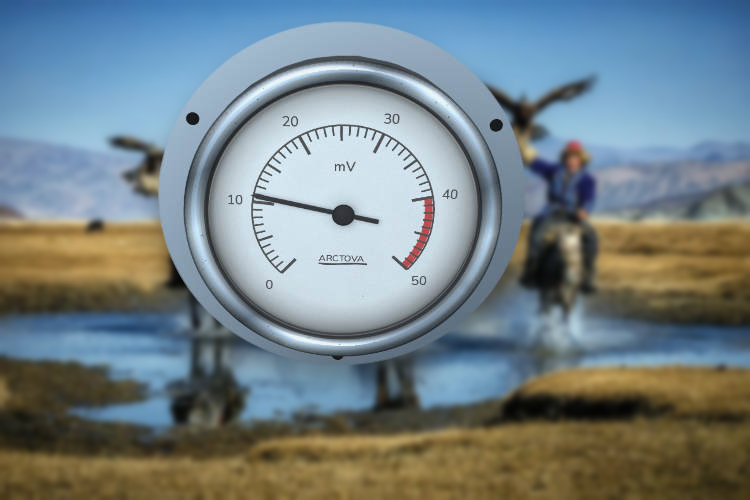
11 mV
